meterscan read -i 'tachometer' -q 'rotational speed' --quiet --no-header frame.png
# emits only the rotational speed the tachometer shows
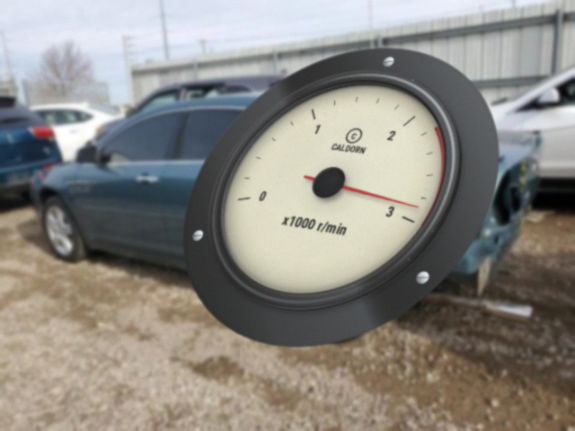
2900 rpm
